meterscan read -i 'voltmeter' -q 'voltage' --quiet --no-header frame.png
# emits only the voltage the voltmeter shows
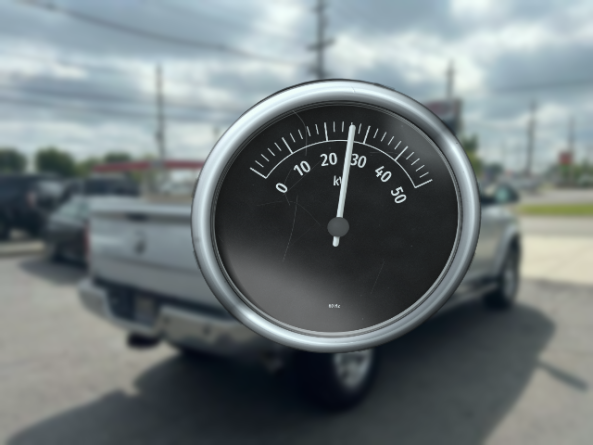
26 kV
